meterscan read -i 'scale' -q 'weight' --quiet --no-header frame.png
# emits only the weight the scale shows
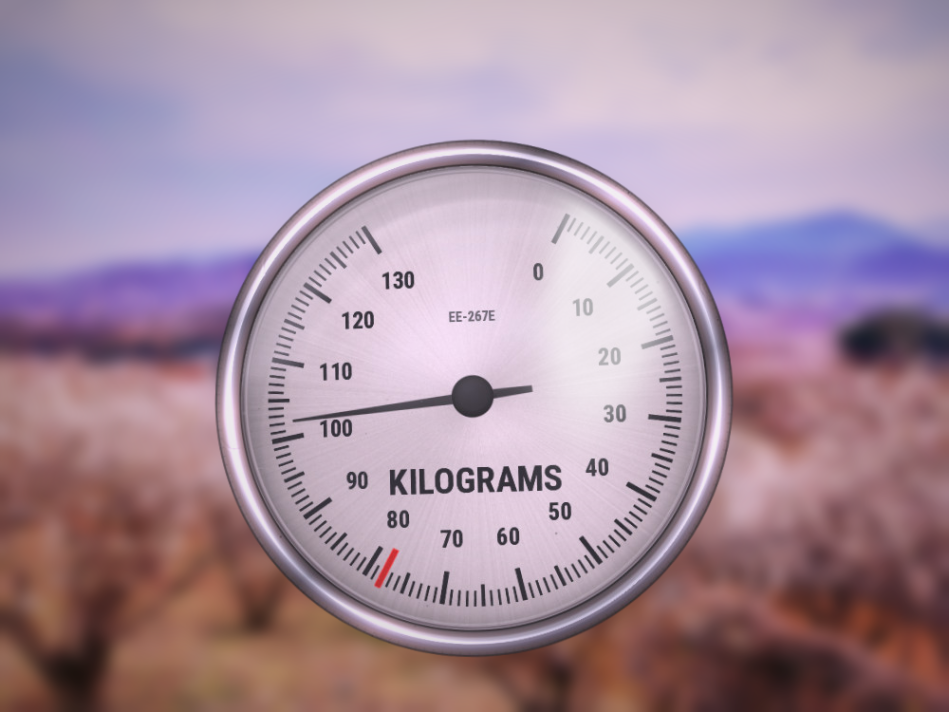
102 kg
